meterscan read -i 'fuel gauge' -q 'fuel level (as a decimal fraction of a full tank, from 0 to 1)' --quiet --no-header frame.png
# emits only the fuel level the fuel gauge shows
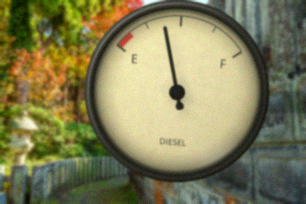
0.375
